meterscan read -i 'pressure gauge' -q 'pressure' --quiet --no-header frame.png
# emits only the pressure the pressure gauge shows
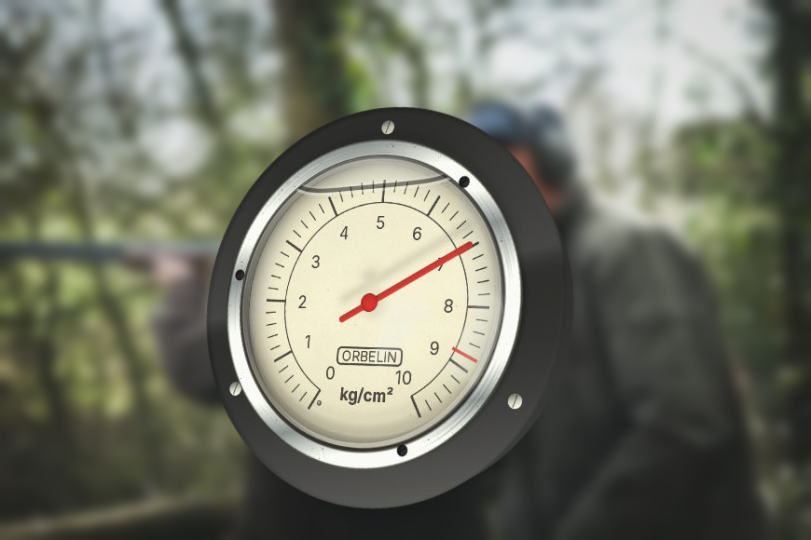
7 kg/cm²
